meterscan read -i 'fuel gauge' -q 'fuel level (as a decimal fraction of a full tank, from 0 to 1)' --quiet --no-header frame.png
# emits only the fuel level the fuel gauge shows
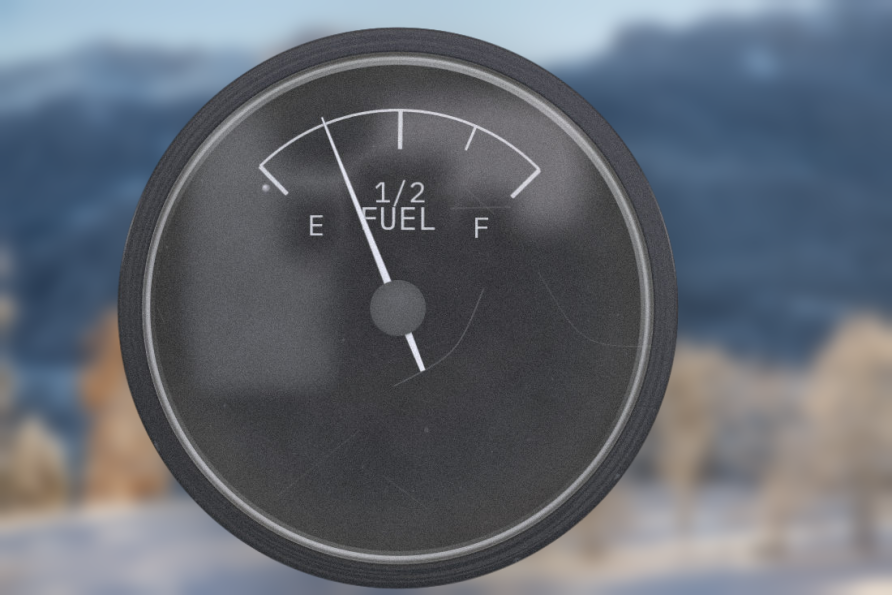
0.25
